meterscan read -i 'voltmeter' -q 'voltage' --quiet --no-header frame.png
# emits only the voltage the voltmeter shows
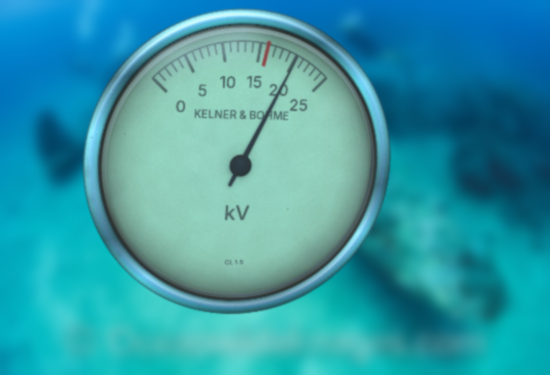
20 kV
